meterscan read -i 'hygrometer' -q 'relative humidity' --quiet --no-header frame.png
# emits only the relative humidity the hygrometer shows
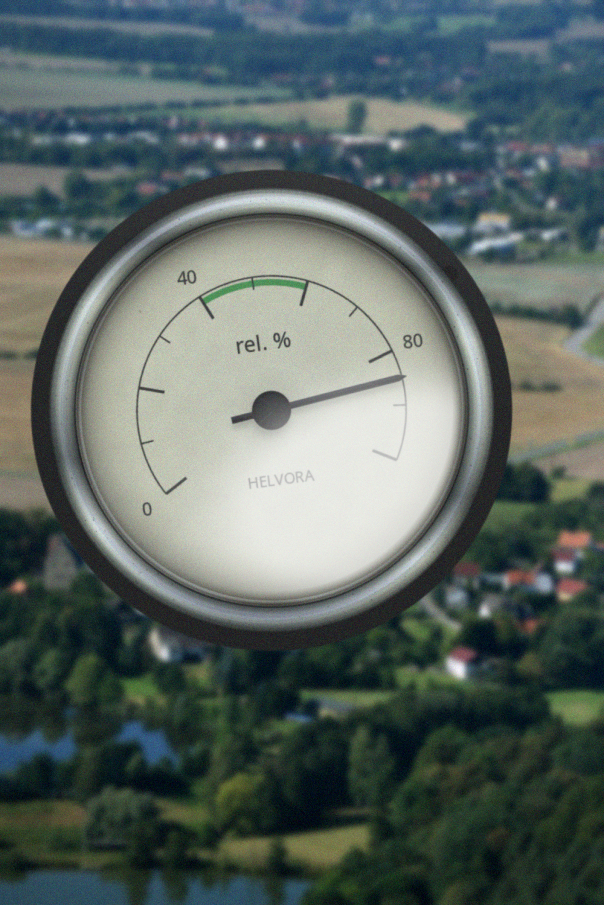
85 %
